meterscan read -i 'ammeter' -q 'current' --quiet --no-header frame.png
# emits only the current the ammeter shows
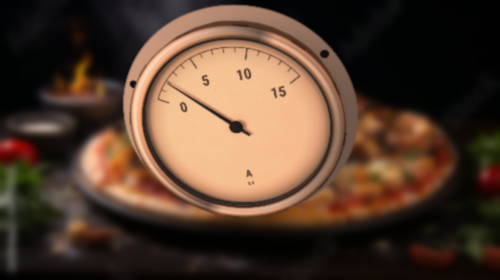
2 A
